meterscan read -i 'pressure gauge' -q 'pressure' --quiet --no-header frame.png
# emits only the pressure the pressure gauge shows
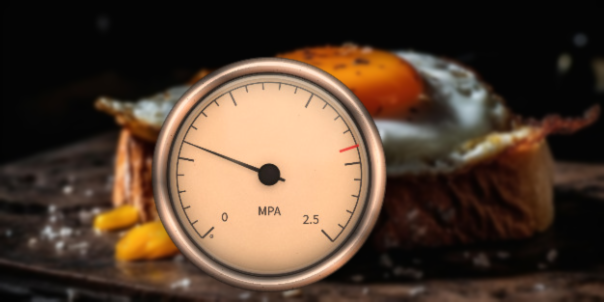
0.6 MPa
